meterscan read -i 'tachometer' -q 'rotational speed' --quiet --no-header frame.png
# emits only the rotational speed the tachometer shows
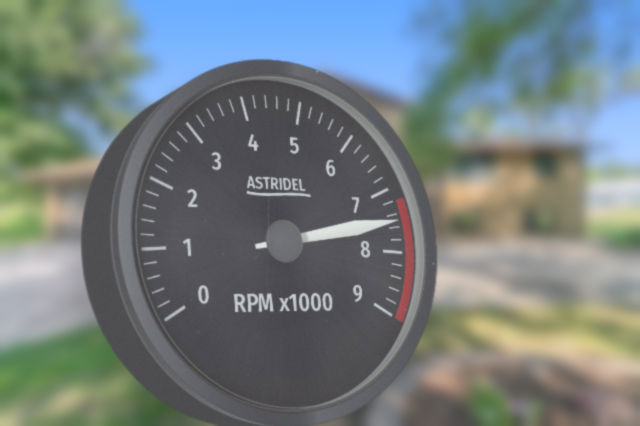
7500 rpm
